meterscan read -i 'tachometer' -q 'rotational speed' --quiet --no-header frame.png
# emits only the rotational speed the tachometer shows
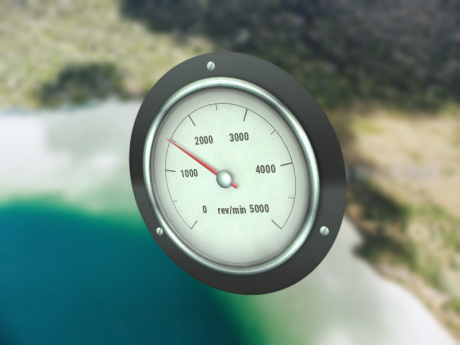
1500 rpm
